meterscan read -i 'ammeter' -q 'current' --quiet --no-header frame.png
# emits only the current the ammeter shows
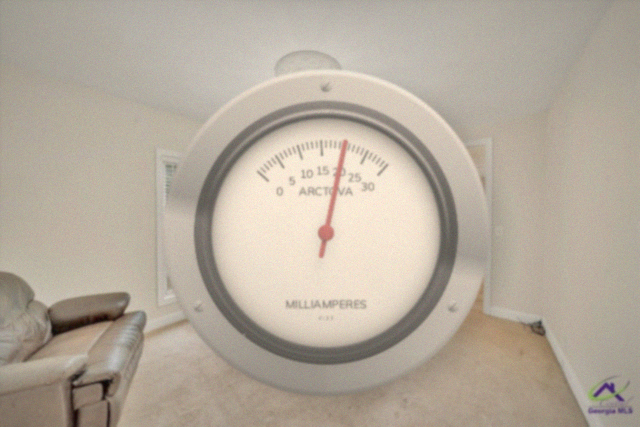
20 mA
